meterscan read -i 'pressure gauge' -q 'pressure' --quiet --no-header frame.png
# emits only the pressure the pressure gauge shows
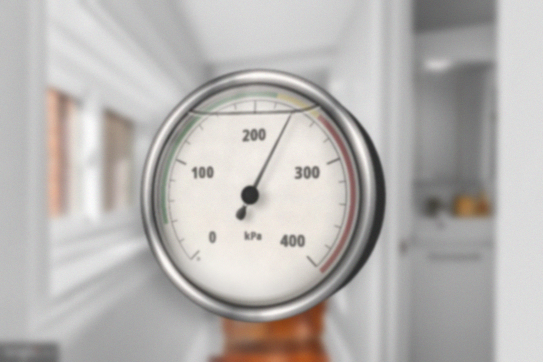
240 kPa
